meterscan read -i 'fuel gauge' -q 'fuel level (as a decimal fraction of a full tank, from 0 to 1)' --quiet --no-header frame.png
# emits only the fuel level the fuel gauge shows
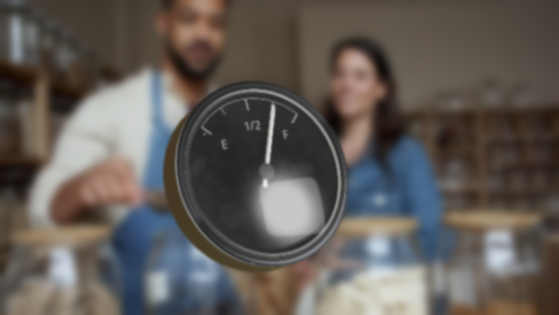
0.75
